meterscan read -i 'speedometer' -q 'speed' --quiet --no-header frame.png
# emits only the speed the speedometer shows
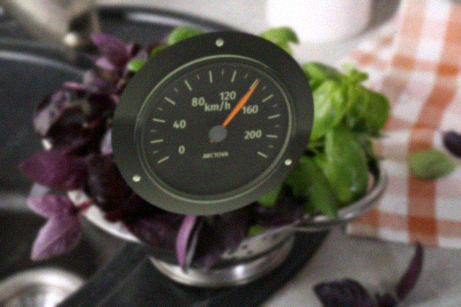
140 km/h
